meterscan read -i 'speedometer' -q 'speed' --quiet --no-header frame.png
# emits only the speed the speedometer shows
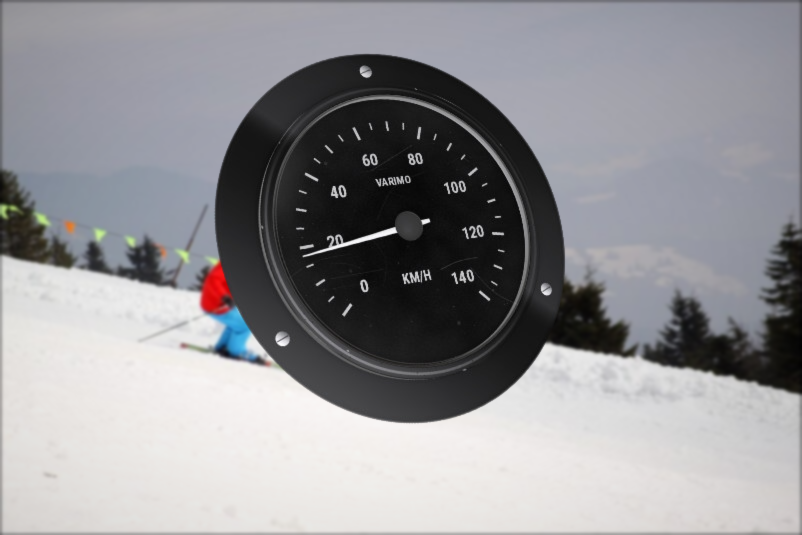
17.5 km/h
